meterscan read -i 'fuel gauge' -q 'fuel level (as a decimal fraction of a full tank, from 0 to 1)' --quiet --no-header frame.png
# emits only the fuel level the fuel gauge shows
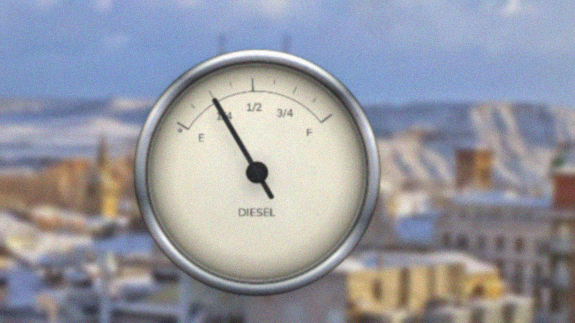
0.25
